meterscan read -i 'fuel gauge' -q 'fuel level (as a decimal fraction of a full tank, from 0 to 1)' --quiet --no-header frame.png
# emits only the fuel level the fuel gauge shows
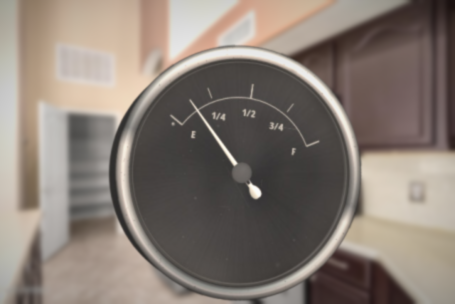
0.125
